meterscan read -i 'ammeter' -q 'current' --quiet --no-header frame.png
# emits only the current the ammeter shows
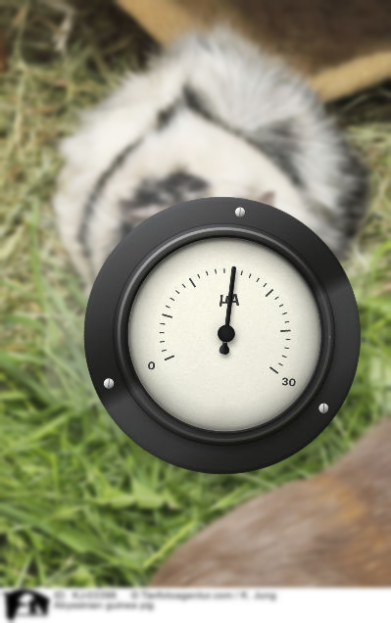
15 µA
